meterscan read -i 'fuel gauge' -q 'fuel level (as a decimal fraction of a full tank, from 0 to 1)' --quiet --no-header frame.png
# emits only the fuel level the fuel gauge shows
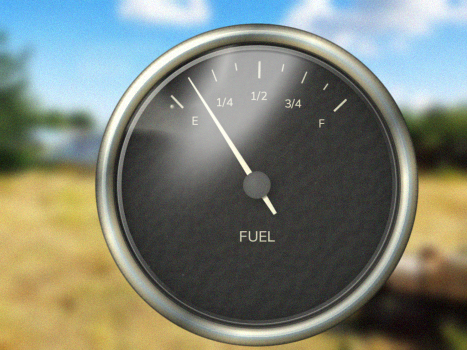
0.125
